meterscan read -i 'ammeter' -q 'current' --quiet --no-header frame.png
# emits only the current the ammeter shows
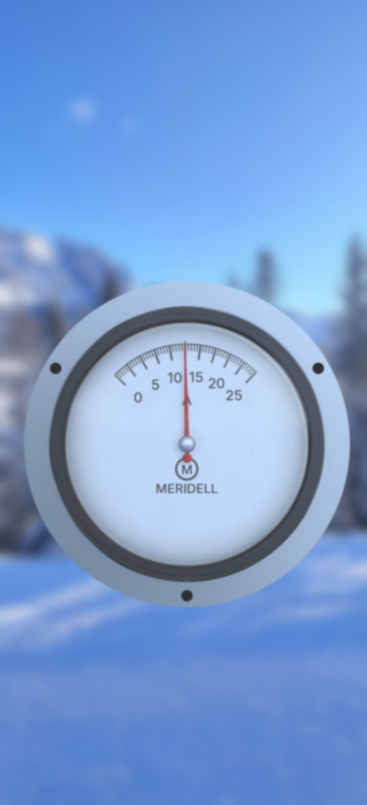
12.5 A
